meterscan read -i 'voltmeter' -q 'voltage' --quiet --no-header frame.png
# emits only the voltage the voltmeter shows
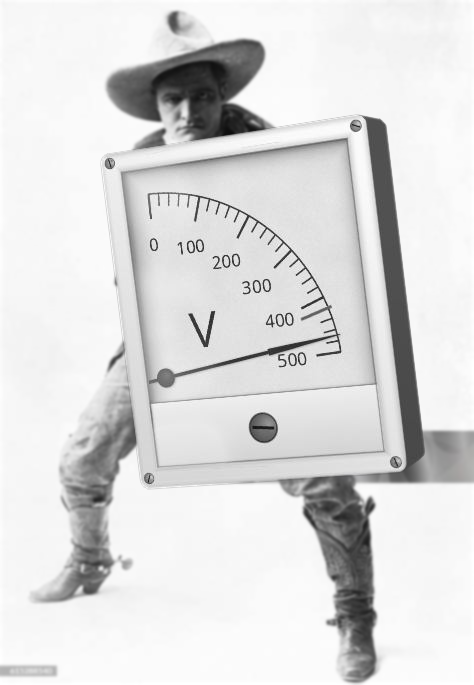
470 V
